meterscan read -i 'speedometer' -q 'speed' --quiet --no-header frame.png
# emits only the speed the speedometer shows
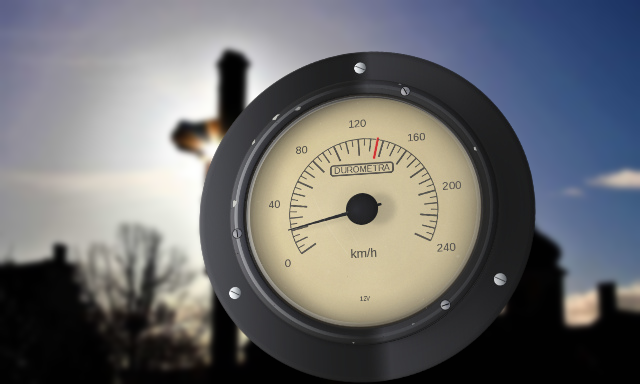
20 km/h
